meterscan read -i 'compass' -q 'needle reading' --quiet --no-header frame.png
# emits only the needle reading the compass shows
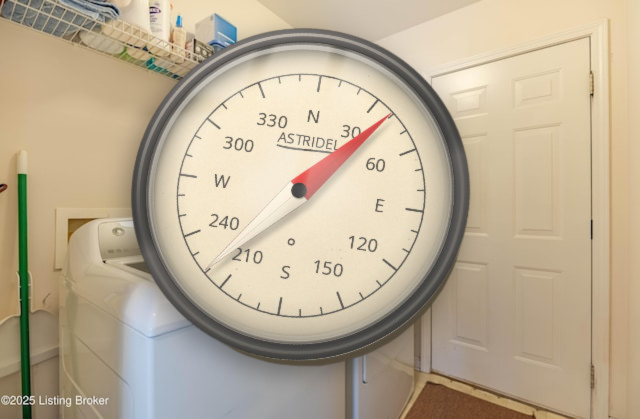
40 °
